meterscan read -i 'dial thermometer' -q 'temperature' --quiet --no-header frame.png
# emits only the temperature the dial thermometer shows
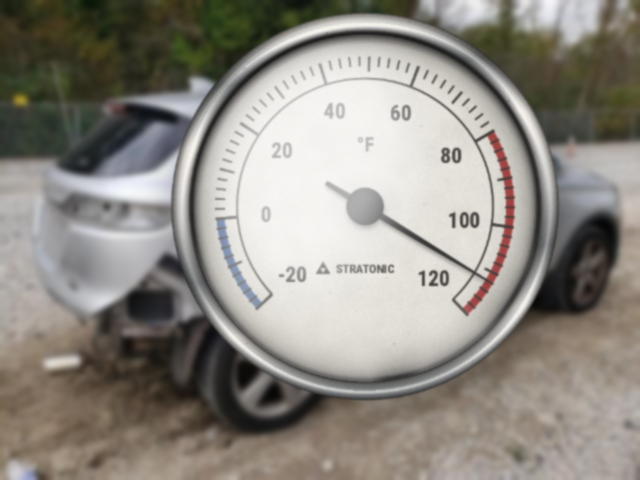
112 °F
